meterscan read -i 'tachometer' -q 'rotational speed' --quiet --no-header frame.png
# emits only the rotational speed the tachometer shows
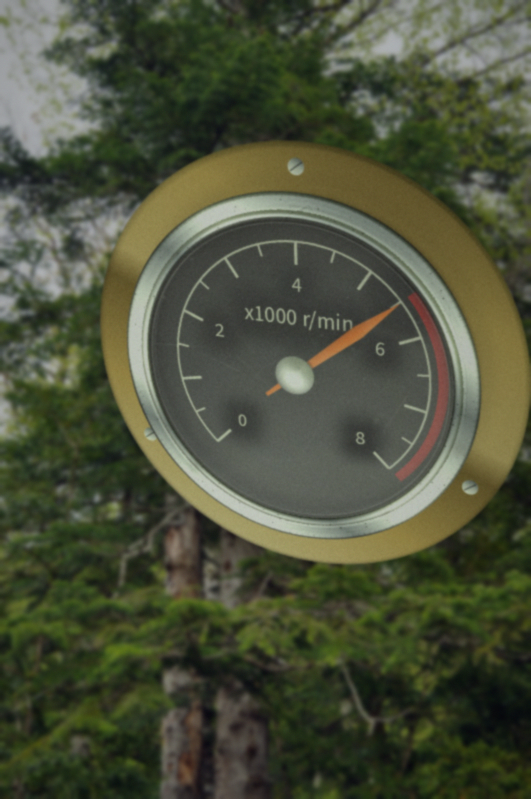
5500 rpm
